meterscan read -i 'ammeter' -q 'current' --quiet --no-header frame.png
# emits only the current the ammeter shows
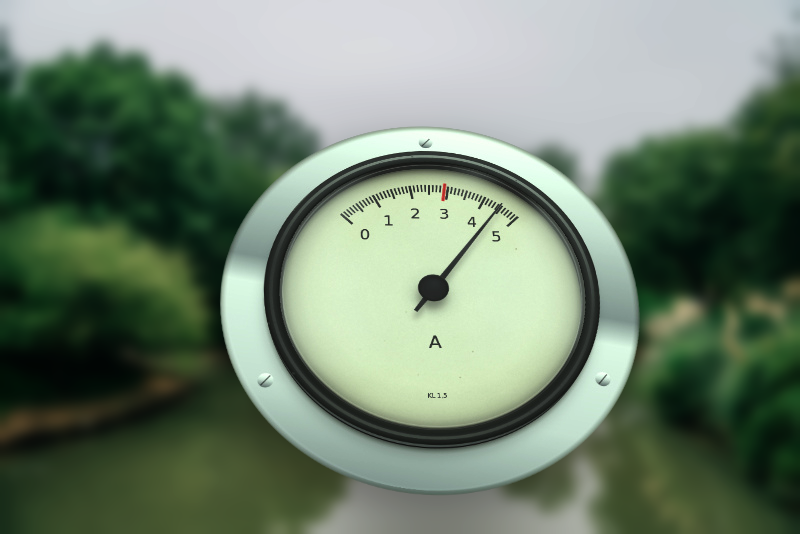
4.5 A
